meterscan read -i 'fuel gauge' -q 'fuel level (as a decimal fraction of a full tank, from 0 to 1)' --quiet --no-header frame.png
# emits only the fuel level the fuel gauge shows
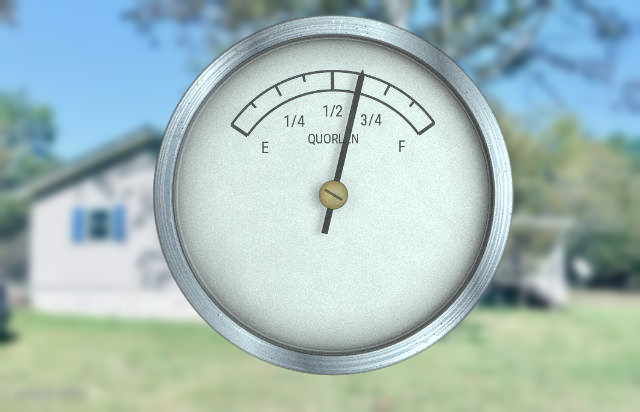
0.625
